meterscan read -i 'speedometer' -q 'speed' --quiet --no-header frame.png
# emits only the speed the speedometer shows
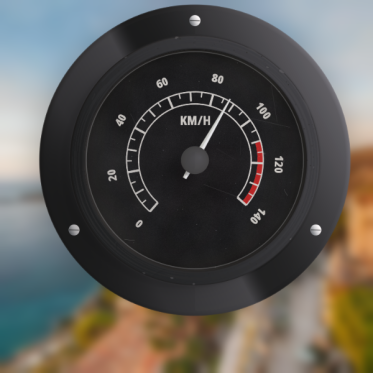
87.5 km/h
